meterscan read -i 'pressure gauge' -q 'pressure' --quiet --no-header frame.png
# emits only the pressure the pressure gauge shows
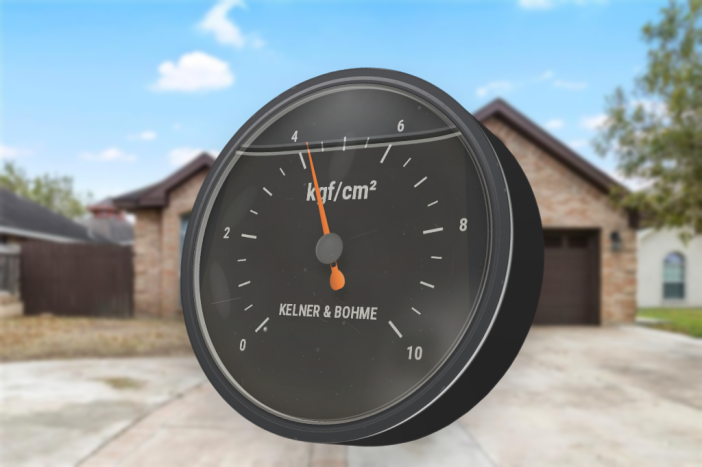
4.25 kg/cm²
